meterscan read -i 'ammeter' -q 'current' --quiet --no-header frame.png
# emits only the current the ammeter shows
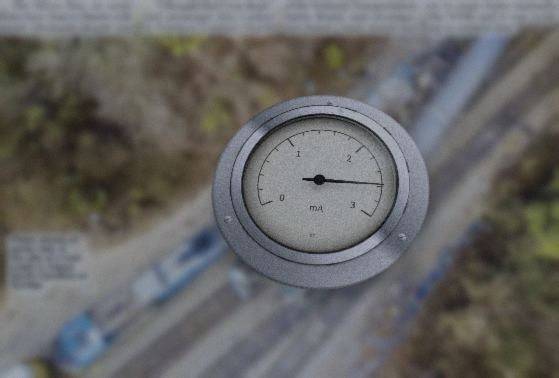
2.6 mA
